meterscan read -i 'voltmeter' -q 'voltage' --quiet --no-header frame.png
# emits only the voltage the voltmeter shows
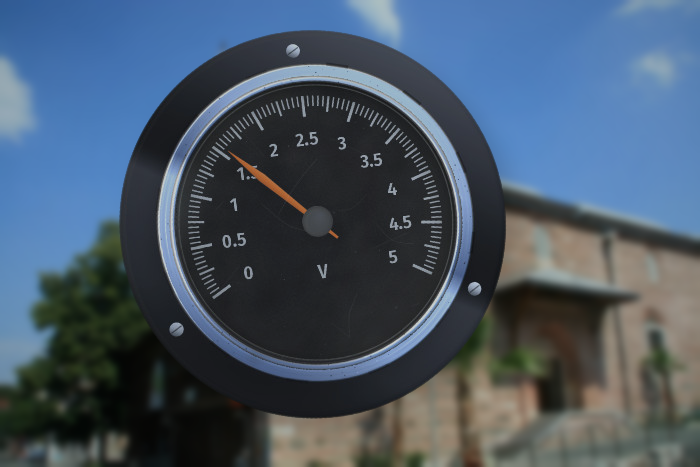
1.55 V
